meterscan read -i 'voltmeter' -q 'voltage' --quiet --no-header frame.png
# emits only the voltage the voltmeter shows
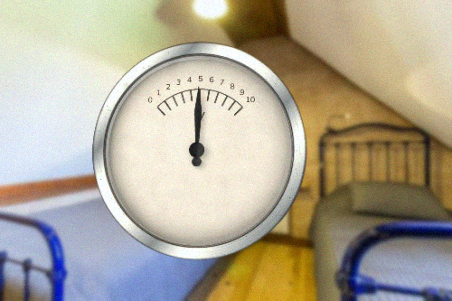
5 V
